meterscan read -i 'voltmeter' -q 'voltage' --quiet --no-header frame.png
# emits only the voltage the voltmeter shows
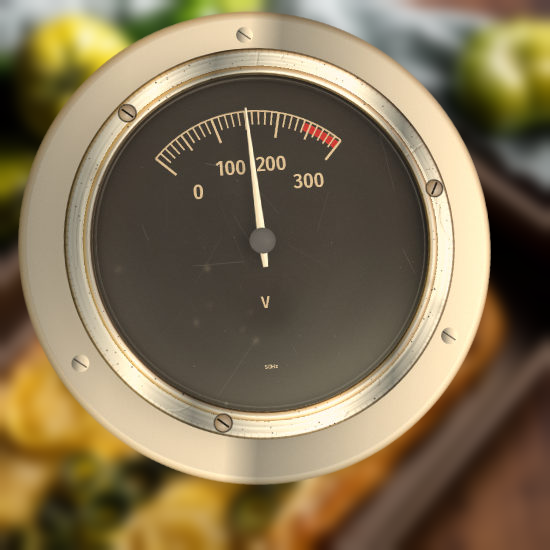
150 V
